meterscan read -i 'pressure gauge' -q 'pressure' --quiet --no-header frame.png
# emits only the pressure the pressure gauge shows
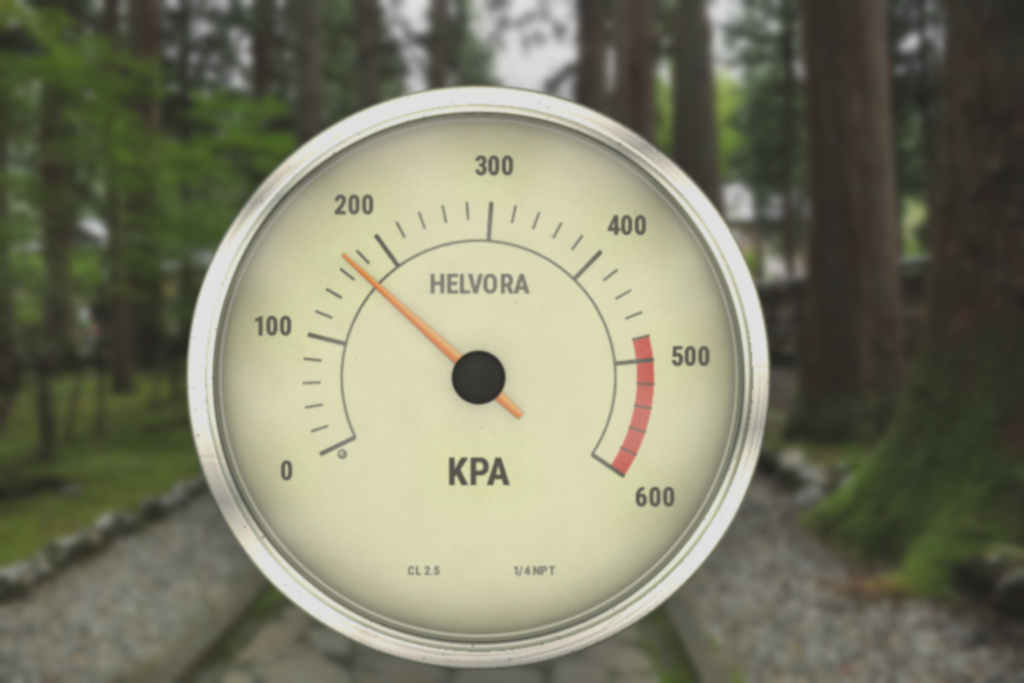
170 kPa
